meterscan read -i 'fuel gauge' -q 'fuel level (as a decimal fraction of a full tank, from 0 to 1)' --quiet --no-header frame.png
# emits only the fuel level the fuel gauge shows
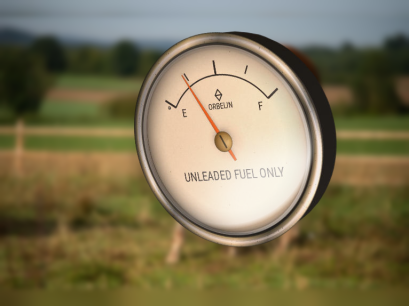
0.25
